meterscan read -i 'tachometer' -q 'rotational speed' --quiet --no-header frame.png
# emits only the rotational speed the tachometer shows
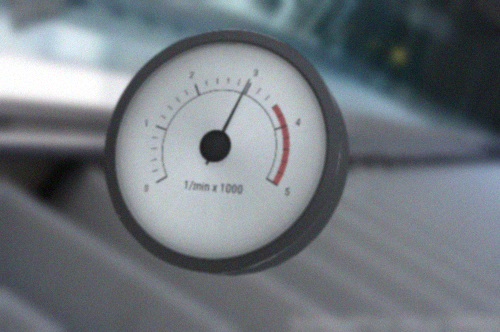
3000 rpm
